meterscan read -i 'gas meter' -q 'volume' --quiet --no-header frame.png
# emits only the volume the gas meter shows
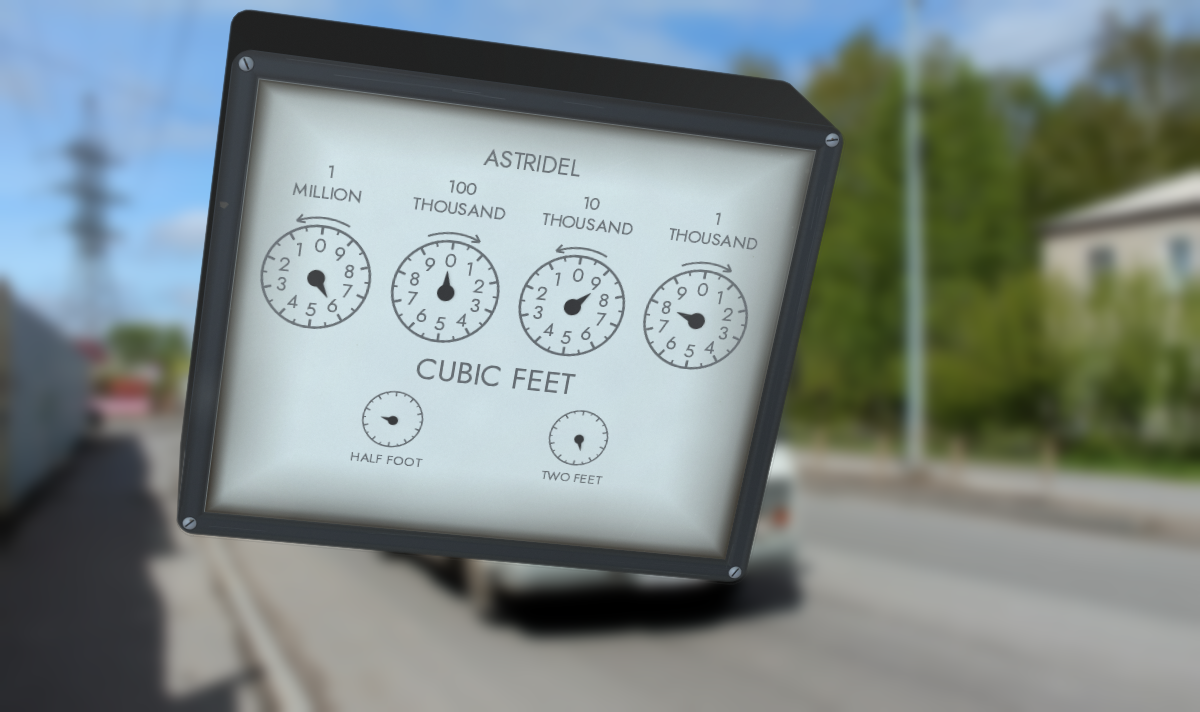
598800 ft³
